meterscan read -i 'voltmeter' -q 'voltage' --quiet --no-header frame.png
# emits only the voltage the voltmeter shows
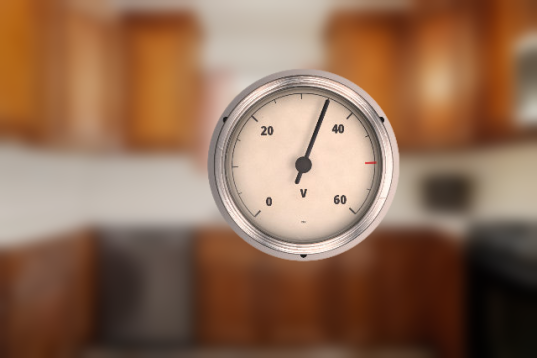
35 V
